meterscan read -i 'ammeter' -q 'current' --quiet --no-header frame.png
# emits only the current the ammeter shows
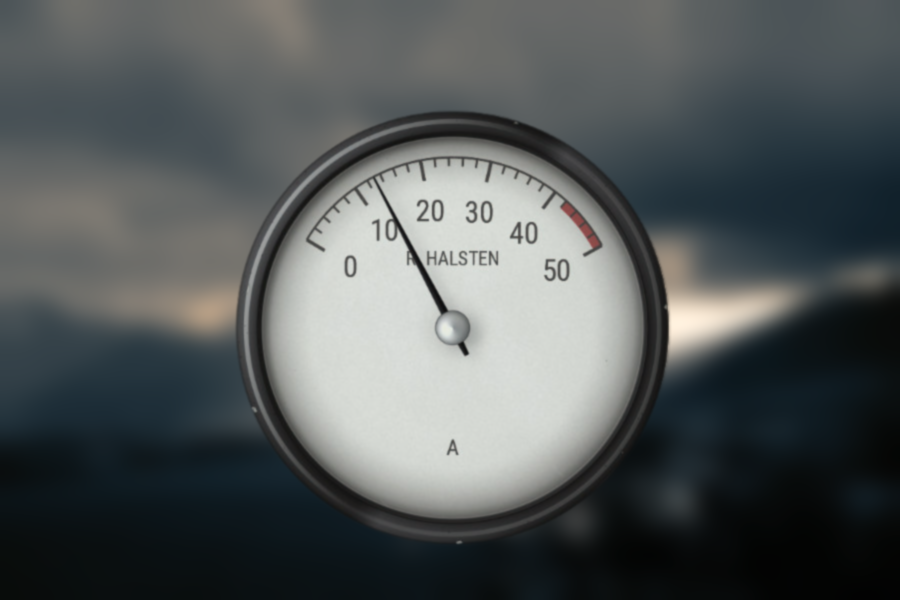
13 A
